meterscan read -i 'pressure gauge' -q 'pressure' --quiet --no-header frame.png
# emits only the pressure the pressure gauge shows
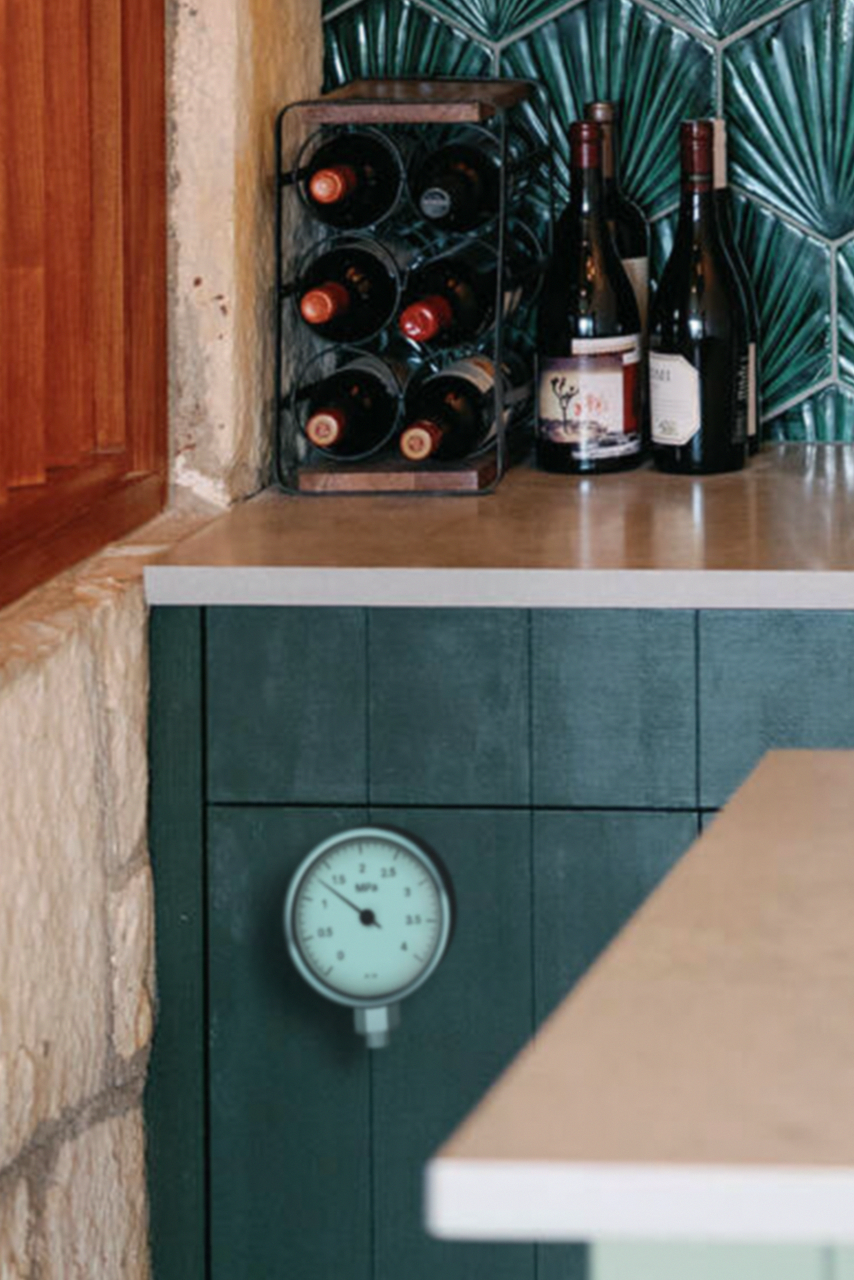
1.3 MPa
